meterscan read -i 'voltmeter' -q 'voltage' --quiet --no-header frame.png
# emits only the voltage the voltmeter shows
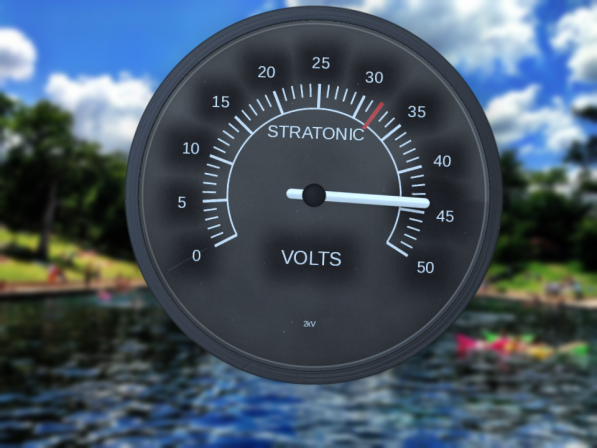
44 V
